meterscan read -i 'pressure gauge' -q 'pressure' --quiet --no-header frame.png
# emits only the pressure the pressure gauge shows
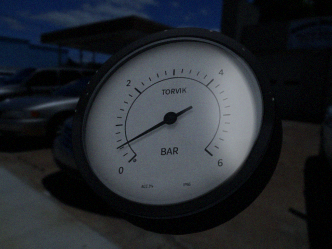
0.4 bar
